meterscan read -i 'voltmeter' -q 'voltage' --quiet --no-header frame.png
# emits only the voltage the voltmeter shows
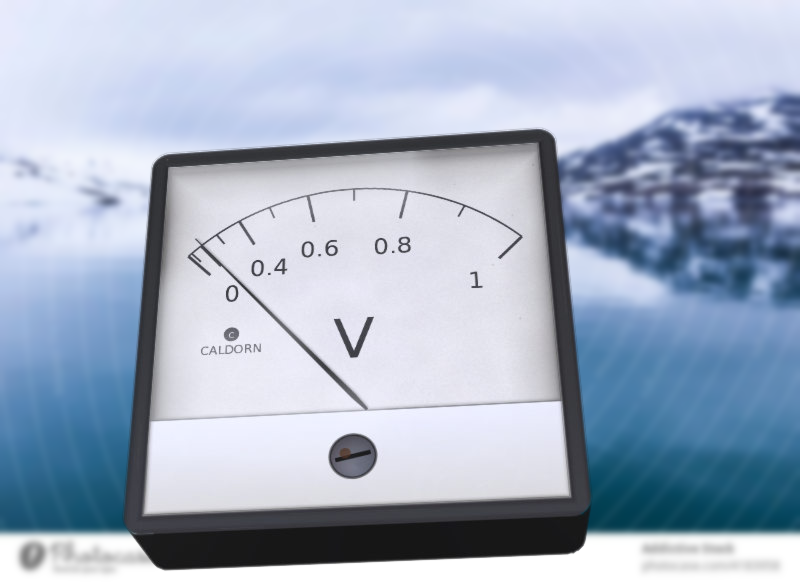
0.2 V
